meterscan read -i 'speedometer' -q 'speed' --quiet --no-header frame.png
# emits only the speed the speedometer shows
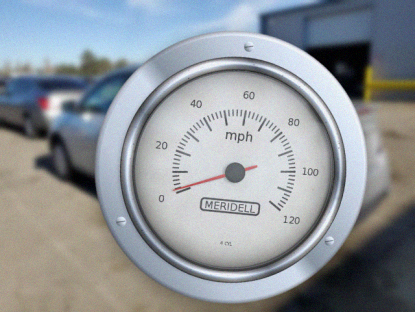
2 mph
